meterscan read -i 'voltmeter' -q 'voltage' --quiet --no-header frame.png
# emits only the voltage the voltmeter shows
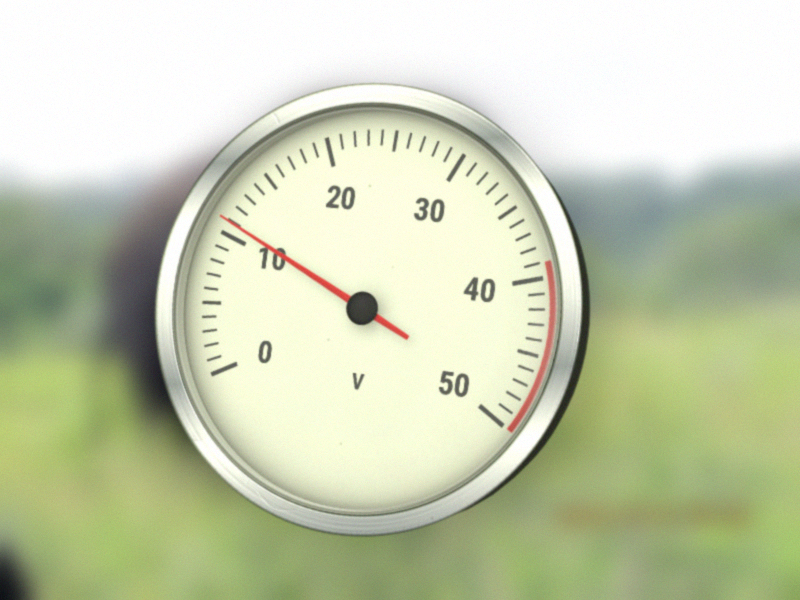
11 V
